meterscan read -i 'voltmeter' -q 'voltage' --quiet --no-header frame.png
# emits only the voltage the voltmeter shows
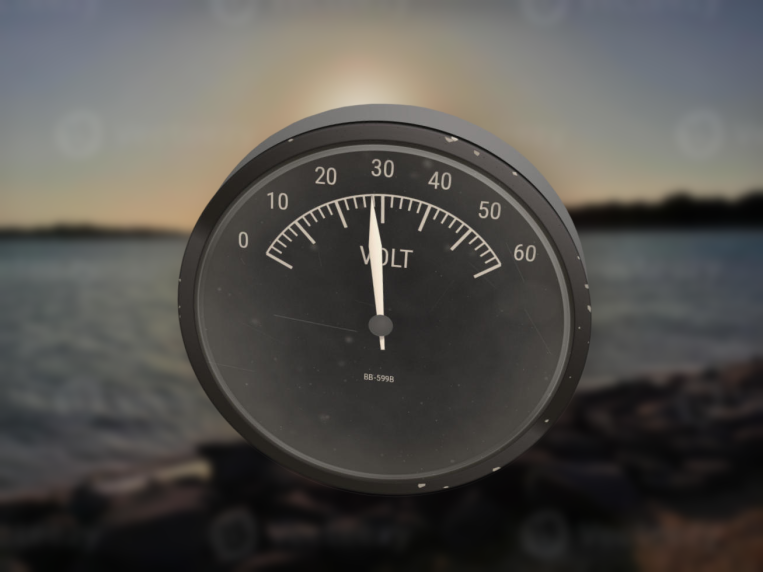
28 V
